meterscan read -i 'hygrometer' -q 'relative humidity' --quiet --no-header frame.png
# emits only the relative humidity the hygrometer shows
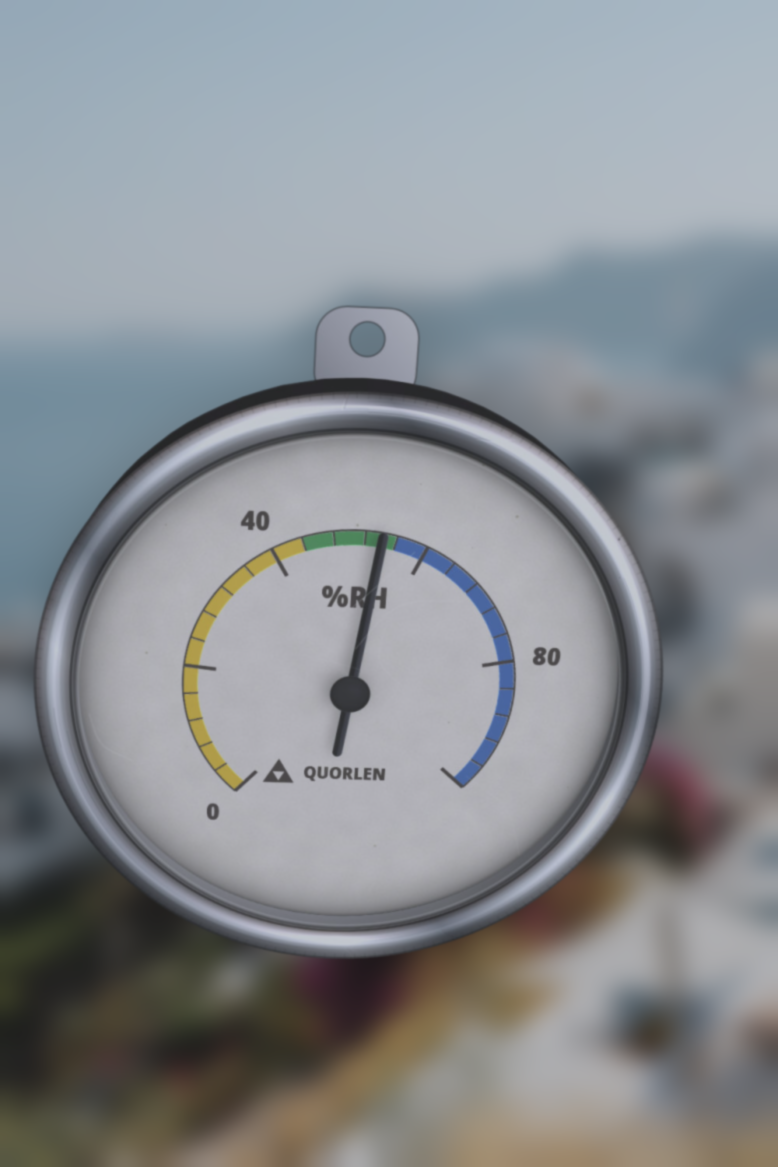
54 %
